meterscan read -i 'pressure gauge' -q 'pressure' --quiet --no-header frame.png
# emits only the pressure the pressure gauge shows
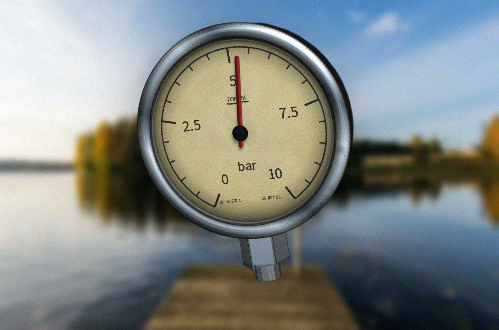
5.25 bar
